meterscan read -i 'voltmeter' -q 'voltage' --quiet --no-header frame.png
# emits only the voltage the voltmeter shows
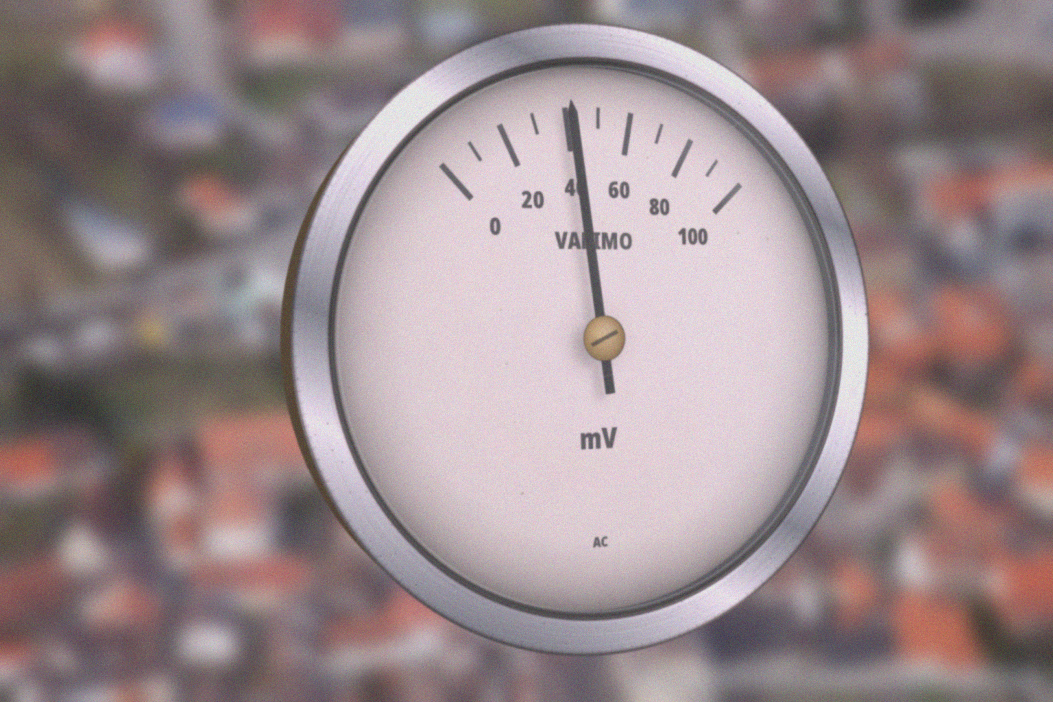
40 mV
